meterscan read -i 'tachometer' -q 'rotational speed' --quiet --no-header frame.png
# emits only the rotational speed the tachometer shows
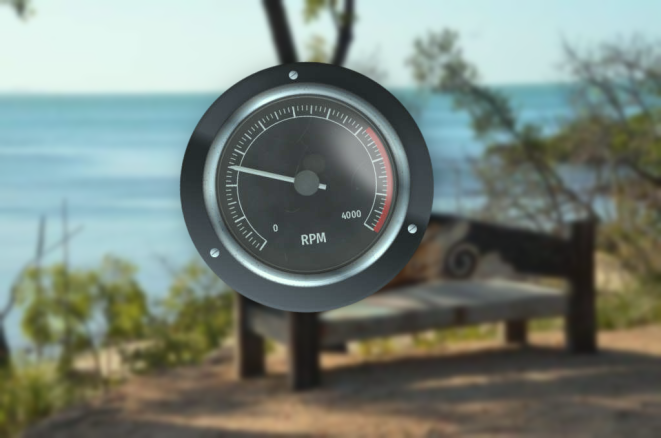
1000 rpm
